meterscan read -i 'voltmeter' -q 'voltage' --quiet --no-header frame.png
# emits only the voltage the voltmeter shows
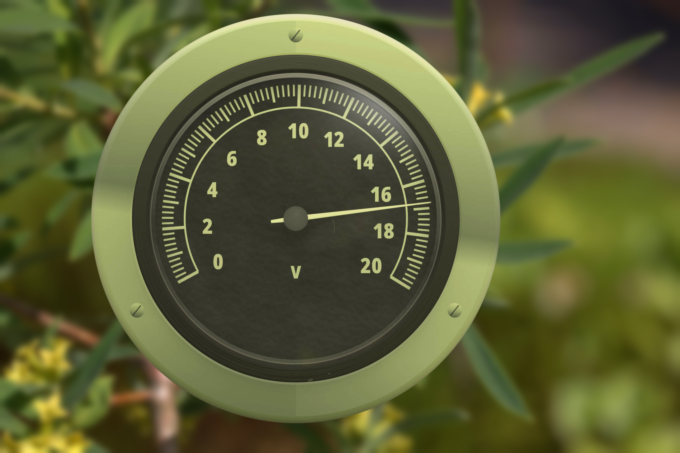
16.8 V
